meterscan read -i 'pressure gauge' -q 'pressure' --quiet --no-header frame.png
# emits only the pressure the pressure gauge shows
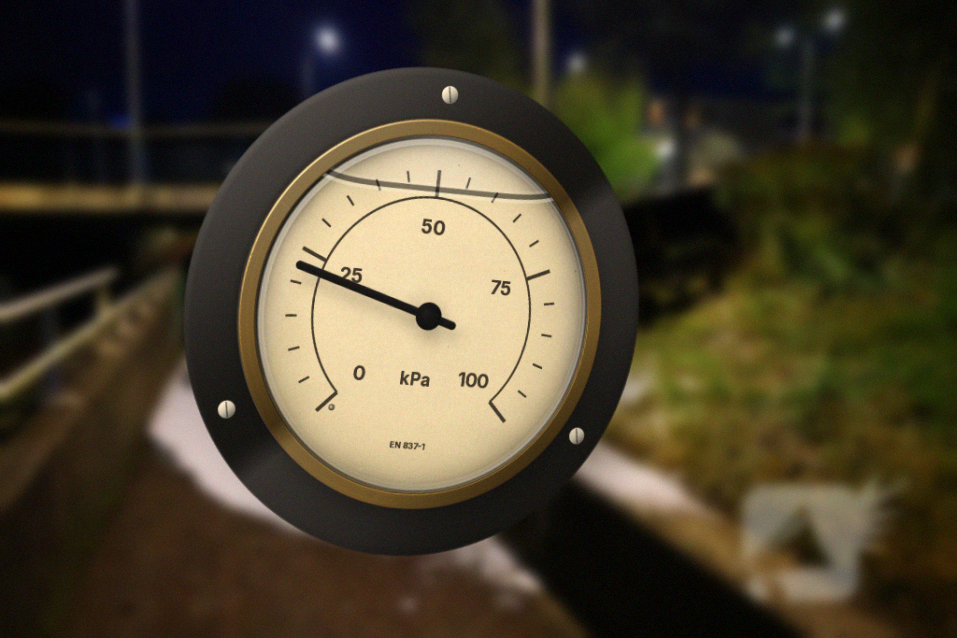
22.5 kPa
